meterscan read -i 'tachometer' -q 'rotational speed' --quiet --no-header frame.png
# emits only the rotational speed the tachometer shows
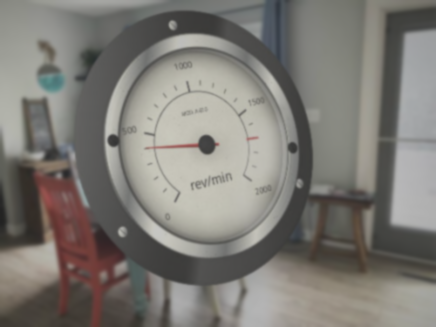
400 rpm
